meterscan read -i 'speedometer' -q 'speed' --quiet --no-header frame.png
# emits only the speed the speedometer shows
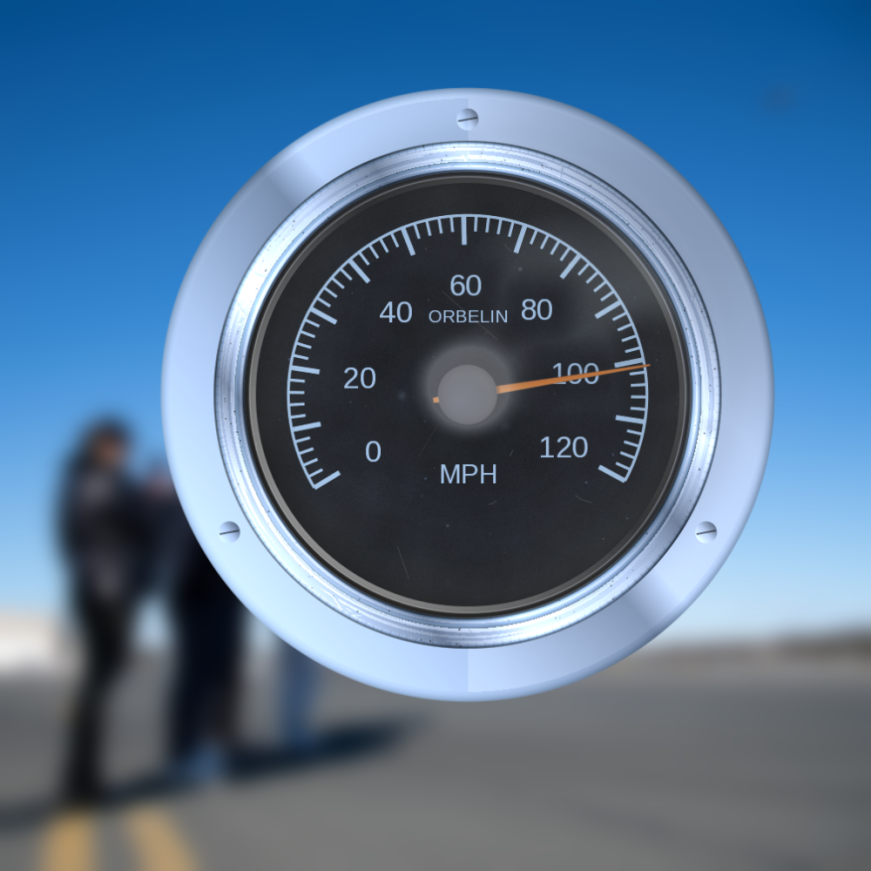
101 mph
